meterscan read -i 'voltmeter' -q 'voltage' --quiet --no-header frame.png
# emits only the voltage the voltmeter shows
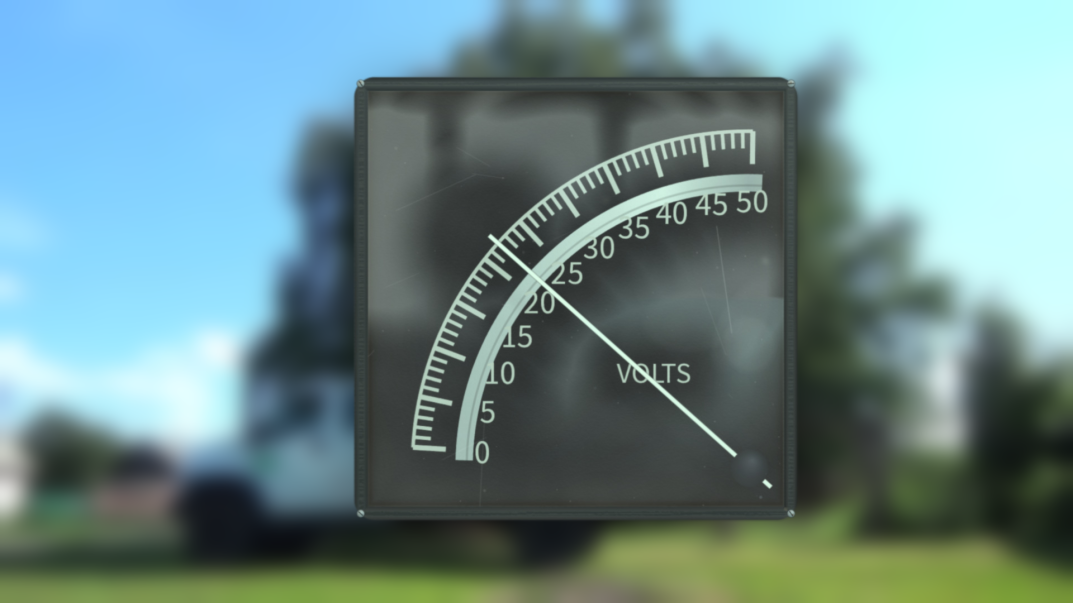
22 V
